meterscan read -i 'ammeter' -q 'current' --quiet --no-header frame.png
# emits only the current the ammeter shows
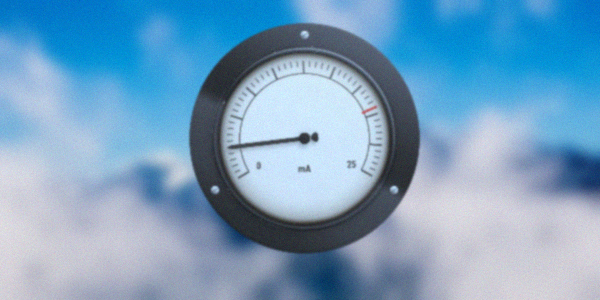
2.5 mA
